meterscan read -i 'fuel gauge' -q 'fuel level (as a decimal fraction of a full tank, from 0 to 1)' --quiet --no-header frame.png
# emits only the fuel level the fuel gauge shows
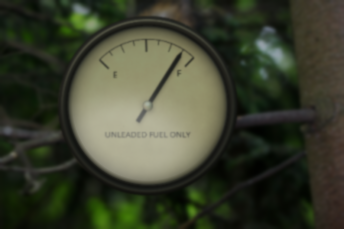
0.875
